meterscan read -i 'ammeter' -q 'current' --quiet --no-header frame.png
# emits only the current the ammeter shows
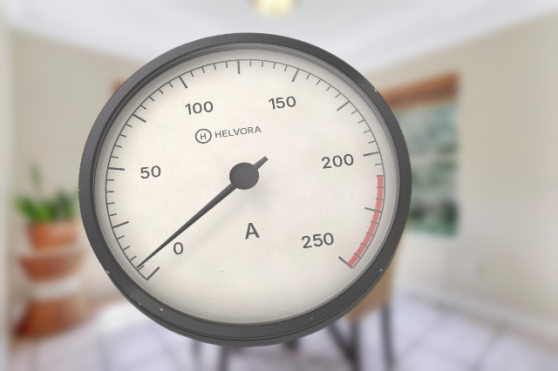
5 A
